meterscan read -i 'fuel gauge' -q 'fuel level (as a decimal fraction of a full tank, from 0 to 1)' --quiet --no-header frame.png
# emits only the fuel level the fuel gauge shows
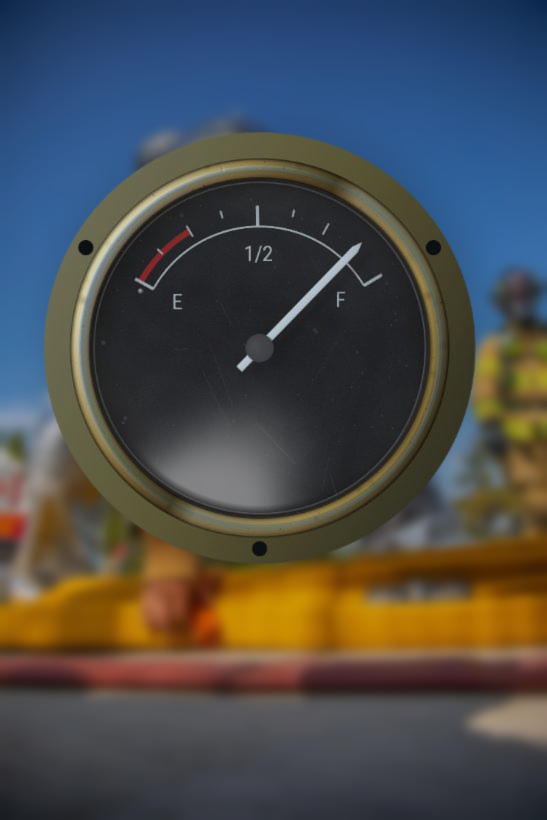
0.875
